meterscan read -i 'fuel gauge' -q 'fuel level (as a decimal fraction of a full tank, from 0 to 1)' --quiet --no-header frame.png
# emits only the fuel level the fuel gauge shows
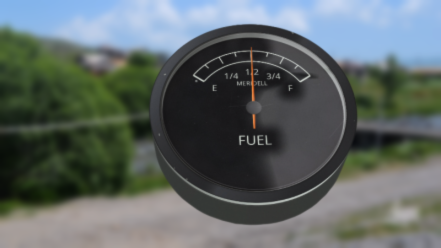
0.5
